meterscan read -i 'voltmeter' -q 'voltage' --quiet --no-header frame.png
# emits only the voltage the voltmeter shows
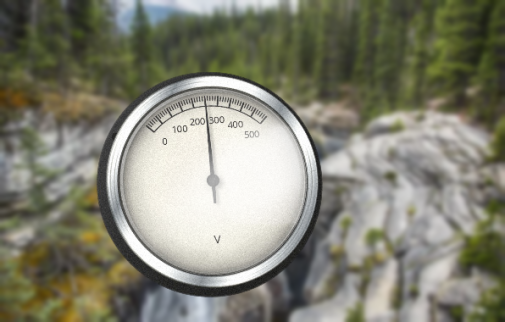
250 V
